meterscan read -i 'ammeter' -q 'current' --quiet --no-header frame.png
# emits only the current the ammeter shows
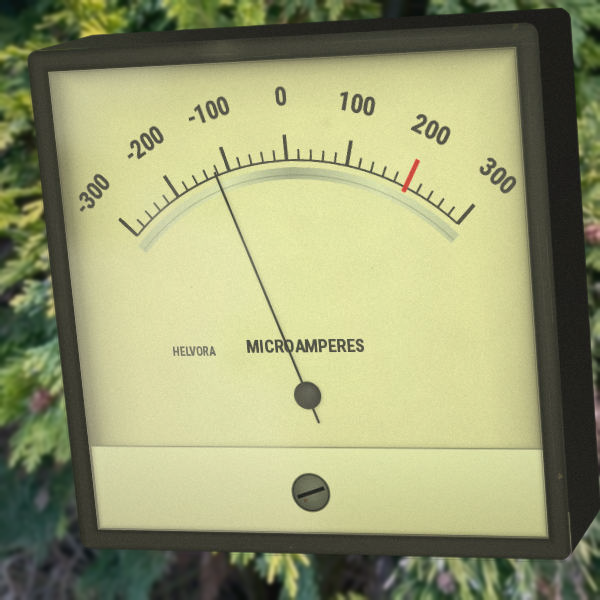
-120 µA
